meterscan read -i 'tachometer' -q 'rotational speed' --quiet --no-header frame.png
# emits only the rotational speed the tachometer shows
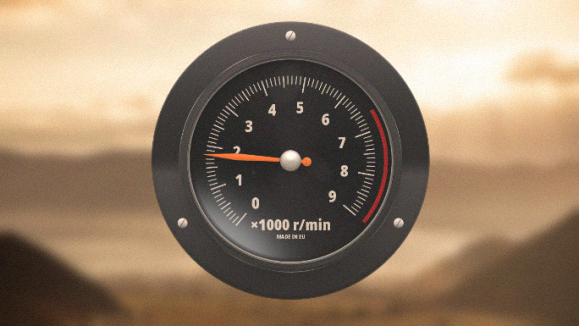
1800 rpm
